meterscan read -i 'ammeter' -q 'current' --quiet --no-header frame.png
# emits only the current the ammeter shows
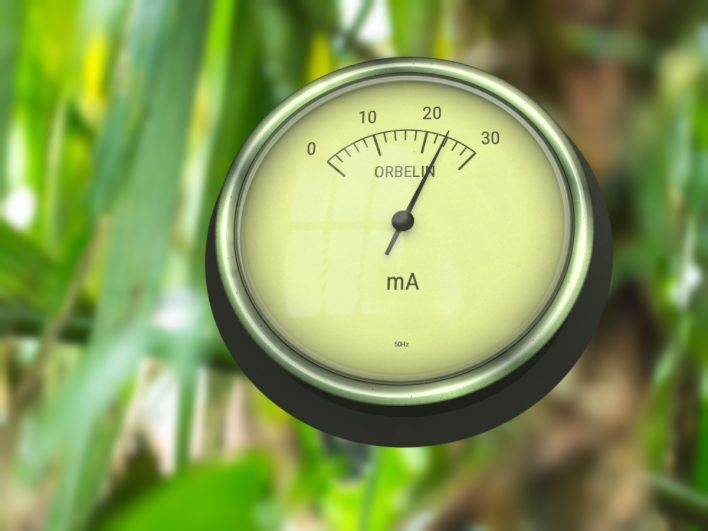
24 mA
